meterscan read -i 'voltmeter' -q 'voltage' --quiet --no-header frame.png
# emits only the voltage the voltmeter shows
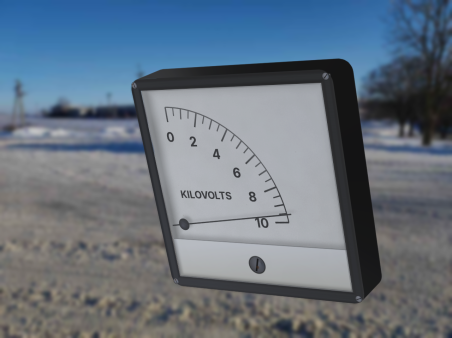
9.5 kV
